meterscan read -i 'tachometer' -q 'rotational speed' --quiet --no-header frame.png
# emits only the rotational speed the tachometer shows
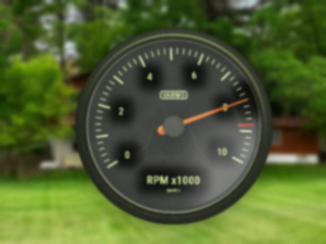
8000 rpm
